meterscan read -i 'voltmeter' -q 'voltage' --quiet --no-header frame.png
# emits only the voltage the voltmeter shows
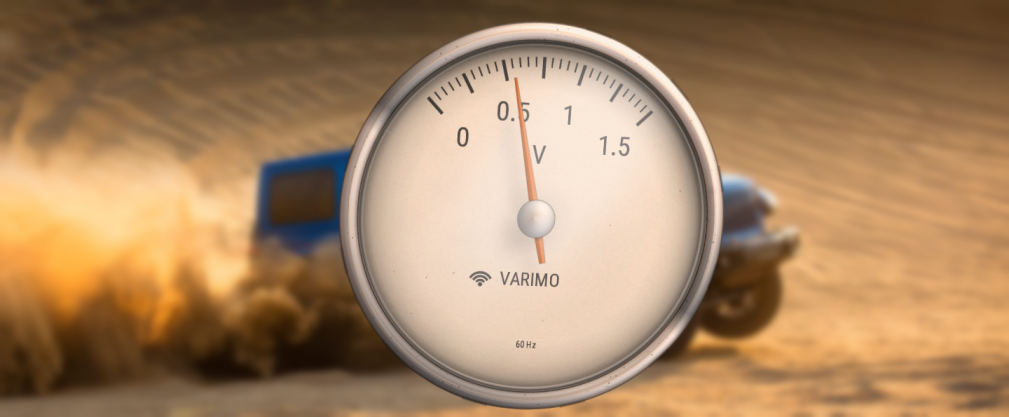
0.55 V
